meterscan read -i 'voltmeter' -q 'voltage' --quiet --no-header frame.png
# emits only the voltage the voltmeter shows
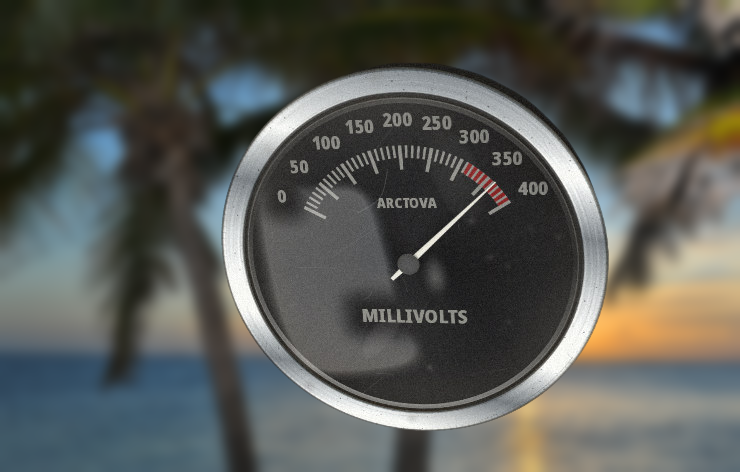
360 mV
